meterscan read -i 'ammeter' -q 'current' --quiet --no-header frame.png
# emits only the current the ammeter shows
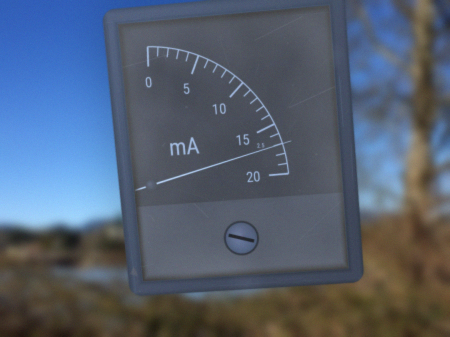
17 mA
